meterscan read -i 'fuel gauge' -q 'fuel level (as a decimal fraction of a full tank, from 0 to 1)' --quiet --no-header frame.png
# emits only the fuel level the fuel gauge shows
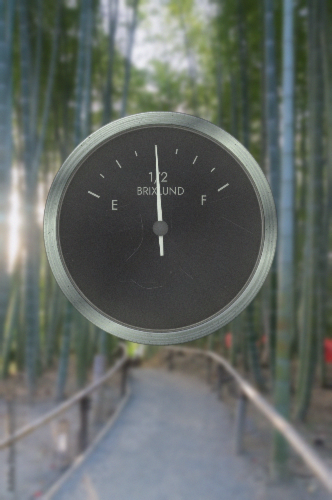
0.5
